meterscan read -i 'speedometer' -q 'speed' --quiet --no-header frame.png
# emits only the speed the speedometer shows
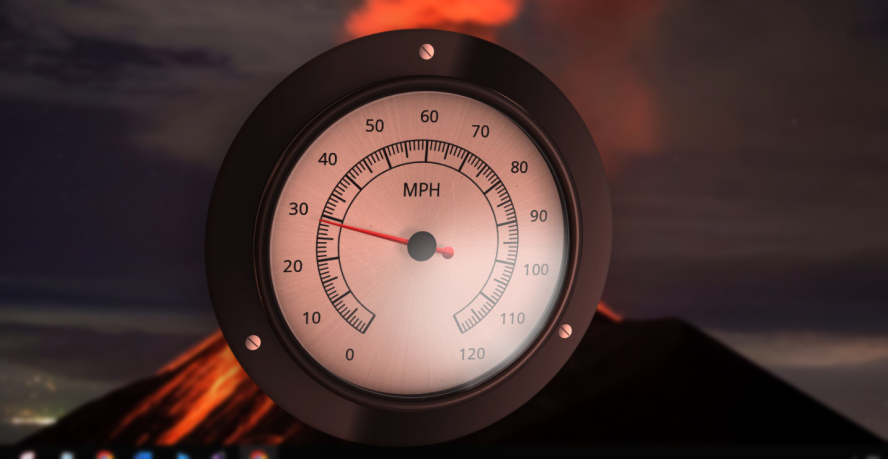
29 mph
